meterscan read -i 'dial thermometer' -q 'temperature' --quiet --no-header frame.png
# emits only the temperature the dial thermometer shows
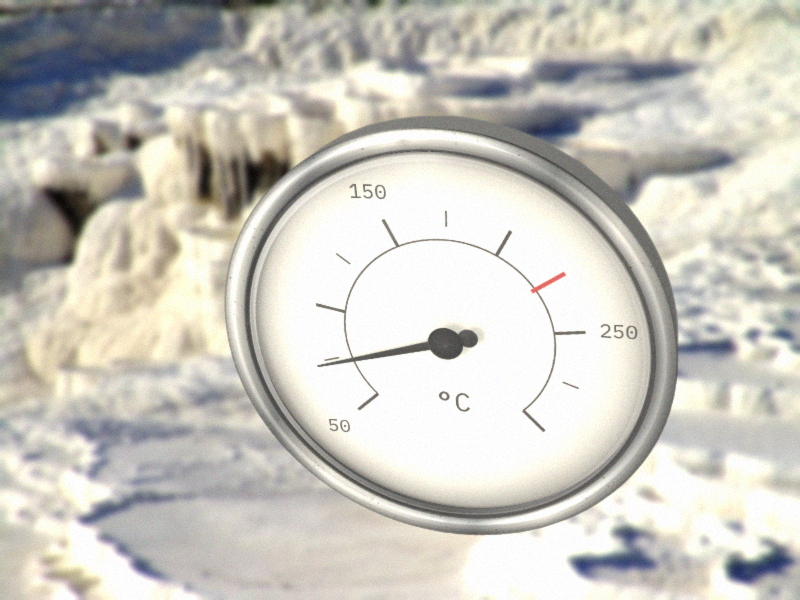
75 °C
